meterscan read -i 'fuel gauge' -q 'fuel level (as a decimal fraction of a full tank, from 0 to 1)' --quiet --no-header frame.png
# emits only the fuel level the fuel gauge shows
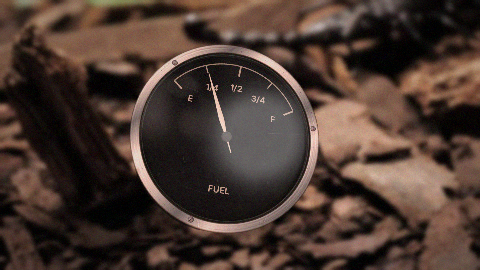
0.25
